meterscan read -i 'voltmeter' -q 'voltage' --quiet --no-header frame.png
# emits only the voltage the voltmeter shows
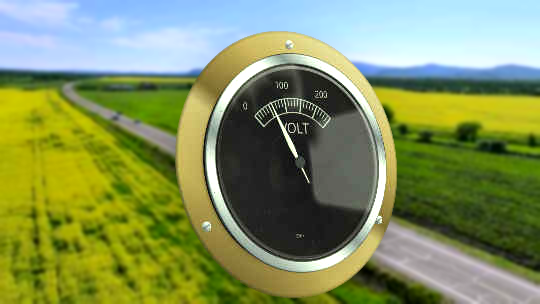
50 V
